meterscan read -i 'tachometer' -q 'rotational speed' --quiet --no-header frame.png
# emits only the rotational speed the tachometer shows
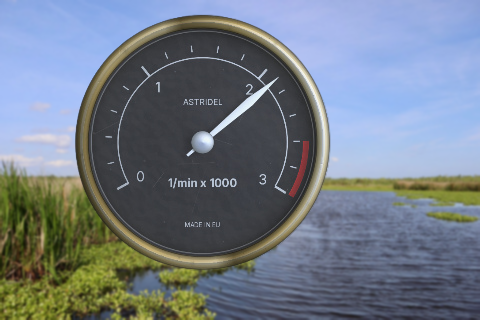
2100 rpm
